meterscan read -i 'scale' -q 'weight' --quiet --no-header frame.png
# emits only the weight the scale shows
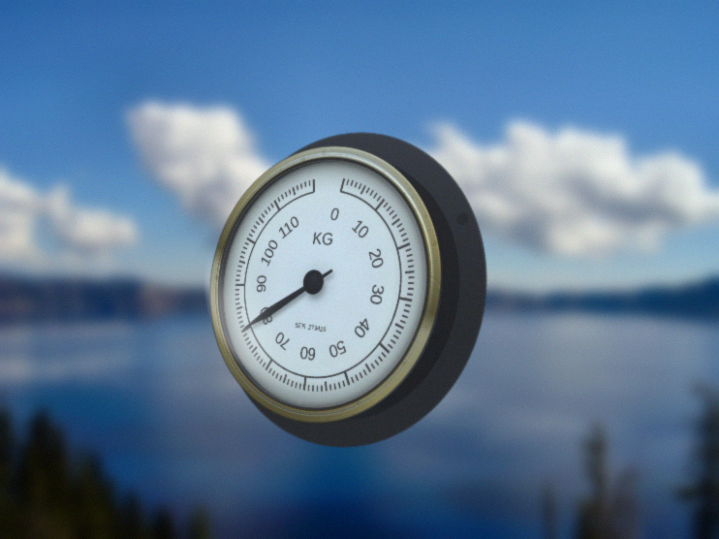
80 kg
